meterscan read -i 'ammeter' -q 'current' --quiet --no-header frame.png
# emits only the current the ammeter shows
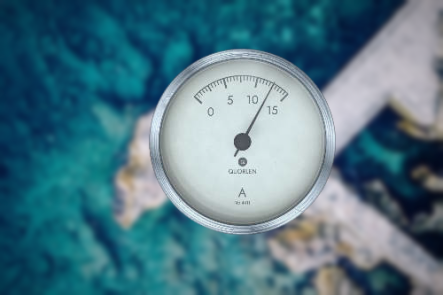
12.5 A
